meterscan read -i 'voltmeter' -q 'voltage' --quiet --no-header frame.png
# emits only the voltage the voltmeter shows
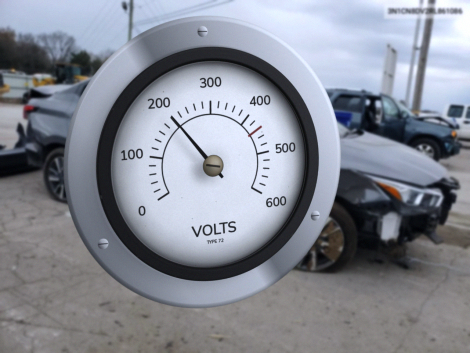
200 V
